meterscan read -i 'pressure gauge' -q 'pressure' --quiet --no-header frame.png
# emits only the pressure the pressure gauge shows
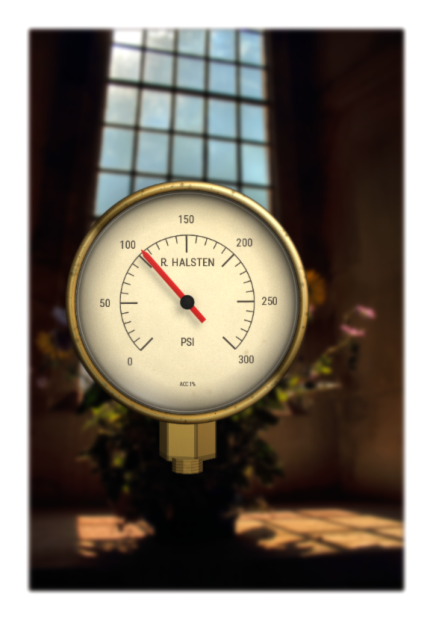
105 psi
